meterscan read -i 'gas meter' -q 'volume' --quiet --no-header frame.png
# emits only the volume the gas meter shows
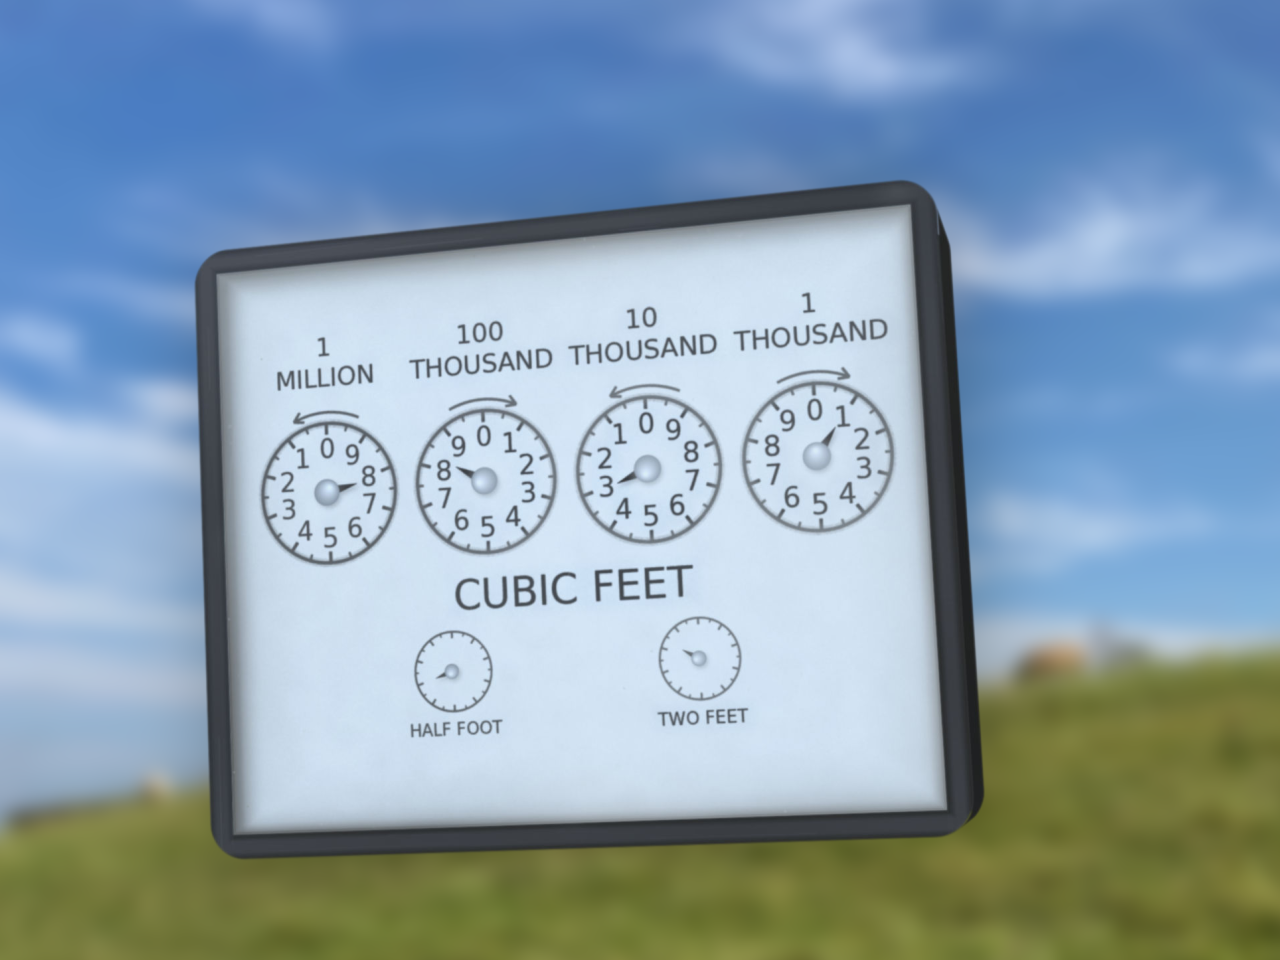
783100 ft³
